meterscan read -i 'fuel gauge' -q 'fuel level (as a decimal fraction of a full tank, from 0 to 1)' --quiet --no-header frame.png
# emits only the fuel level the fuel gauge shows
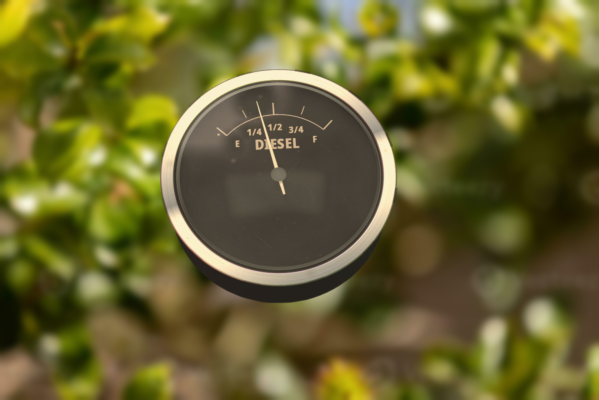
0.375
